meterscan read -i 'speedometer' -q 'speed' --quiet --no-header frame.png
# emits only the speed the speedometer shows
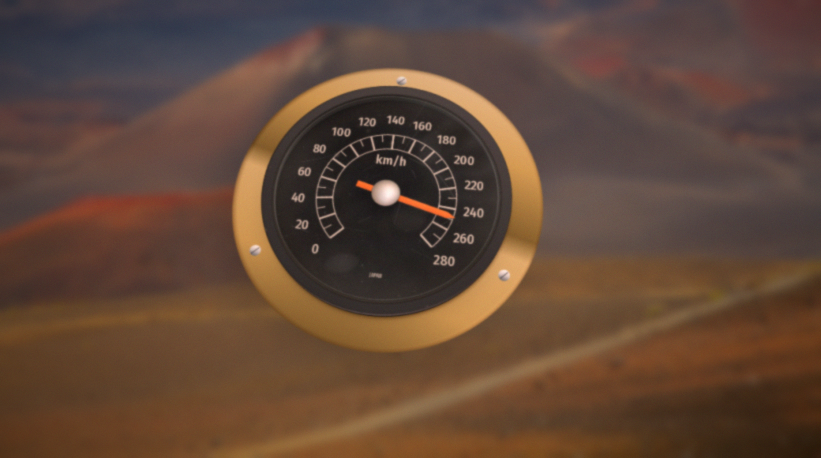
250 km/h
